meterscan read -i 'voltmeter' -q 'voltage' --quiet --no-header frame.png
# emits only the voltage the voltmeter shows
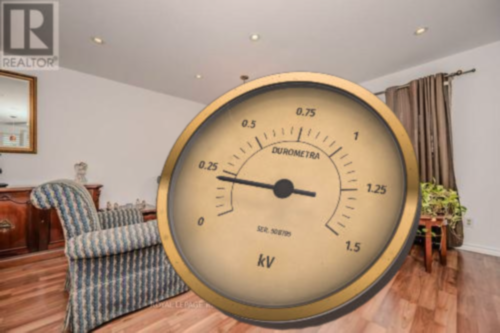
0.2 kV
